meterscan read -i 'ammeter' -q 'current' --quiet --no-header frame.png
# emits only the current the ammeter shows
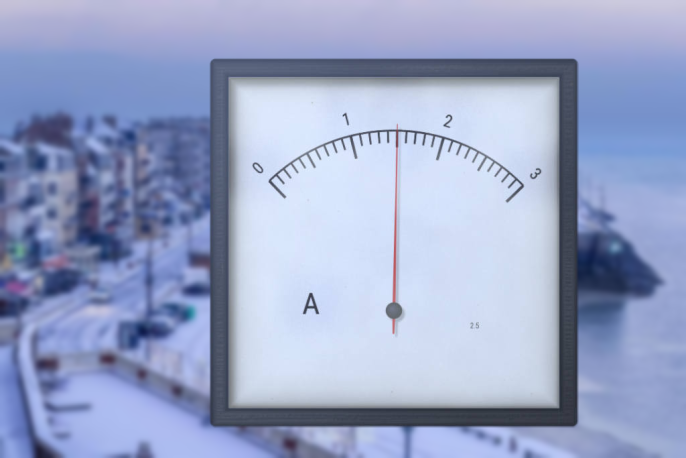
1.5 A
